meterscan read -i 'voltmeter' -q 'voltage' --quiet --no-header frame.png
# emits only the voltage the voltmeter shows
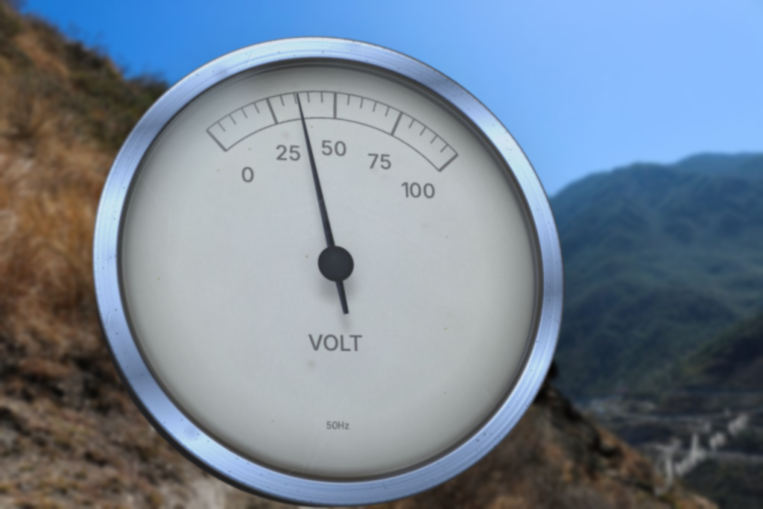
35 V
